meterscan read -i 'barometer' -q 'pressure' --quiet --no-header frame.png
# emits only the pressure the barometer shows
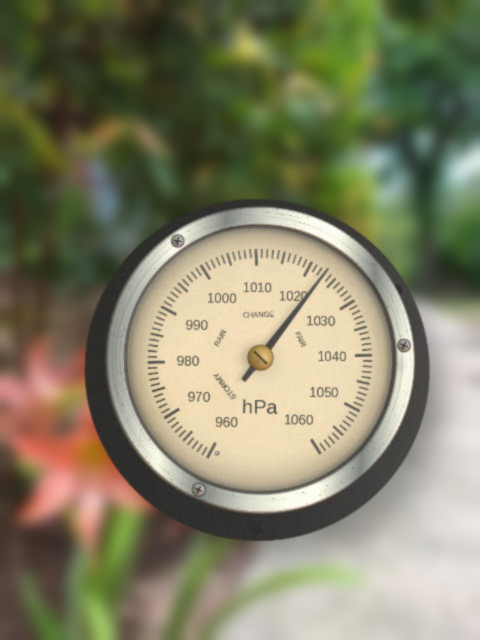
1023 hPa
